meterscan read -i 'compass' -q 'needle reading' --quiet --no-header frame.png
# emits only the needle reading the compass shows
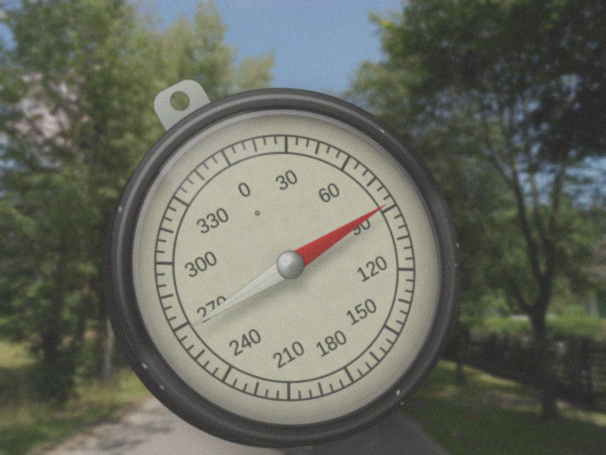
87.5 °
